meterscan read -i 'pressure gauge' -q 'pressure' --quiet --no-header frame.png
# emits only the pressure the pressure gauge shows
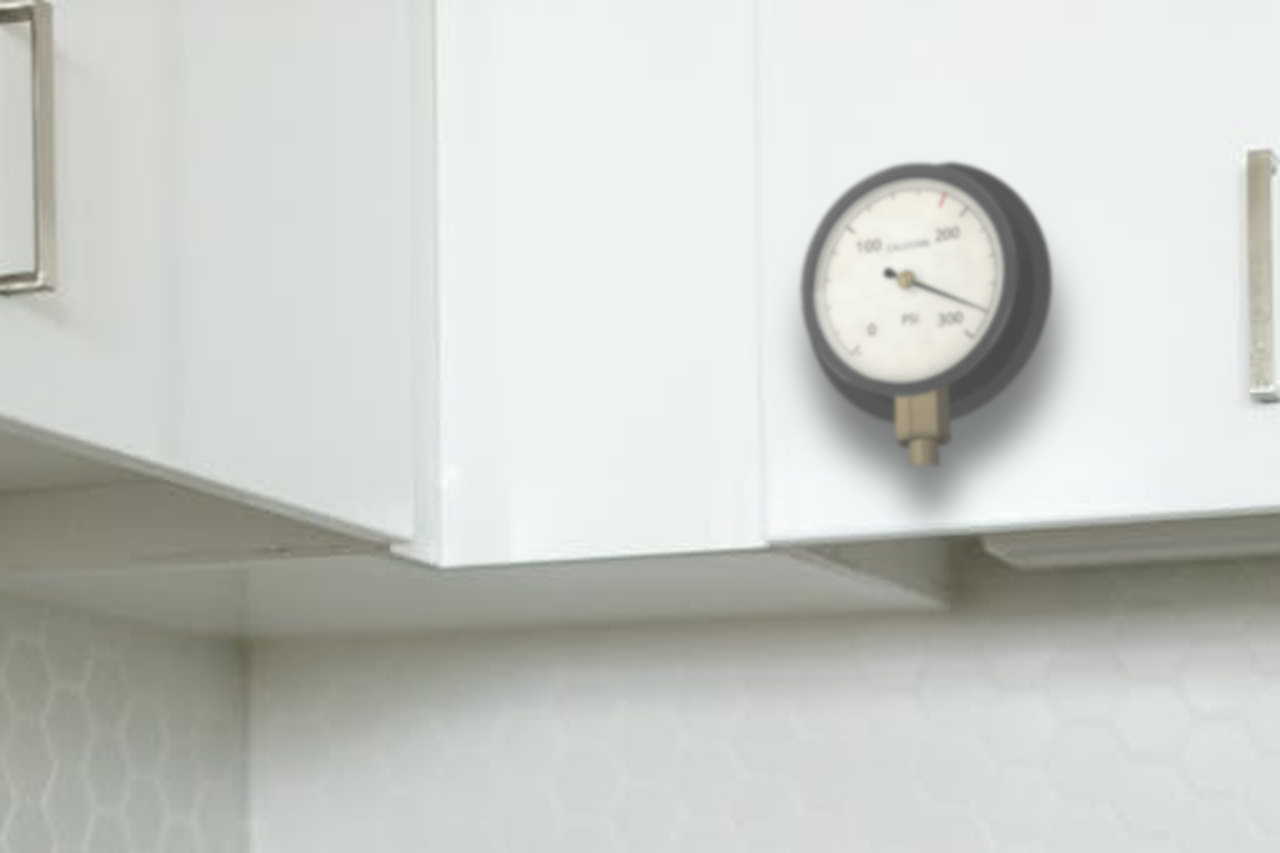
280 psi
